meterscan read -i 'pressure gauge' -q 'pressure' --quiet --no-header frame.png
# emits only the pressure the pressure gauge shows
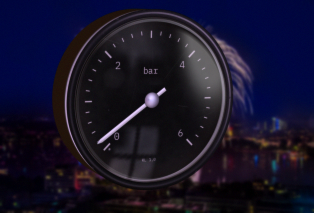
0.2 bar
